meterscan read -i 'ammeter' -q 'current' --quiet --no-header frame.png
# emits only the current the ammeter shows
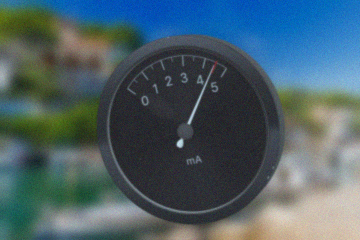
4.5 mA
